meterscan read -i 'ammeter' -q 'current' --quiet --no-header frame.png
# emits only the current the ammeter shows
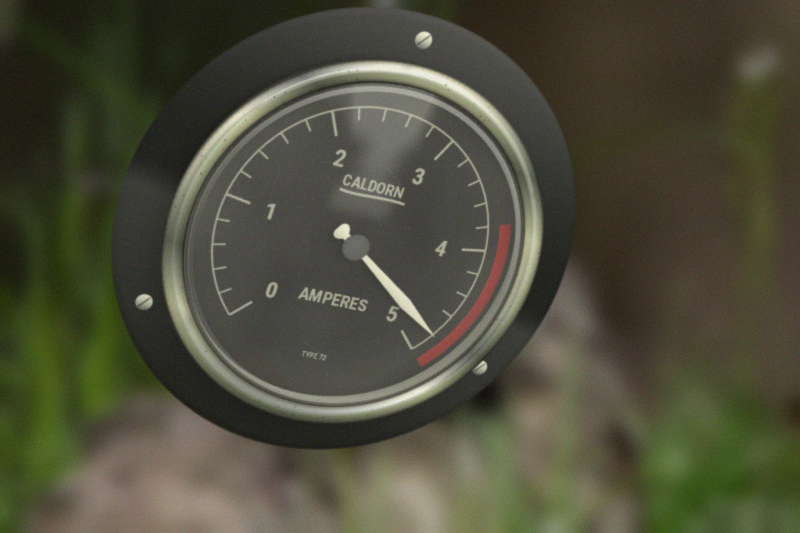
4.8 A
